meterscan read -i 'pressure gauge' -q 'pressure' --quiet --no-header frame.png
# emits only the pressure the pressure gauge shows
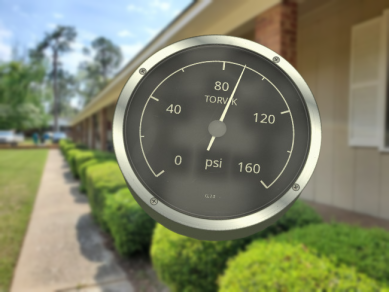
90 psi
